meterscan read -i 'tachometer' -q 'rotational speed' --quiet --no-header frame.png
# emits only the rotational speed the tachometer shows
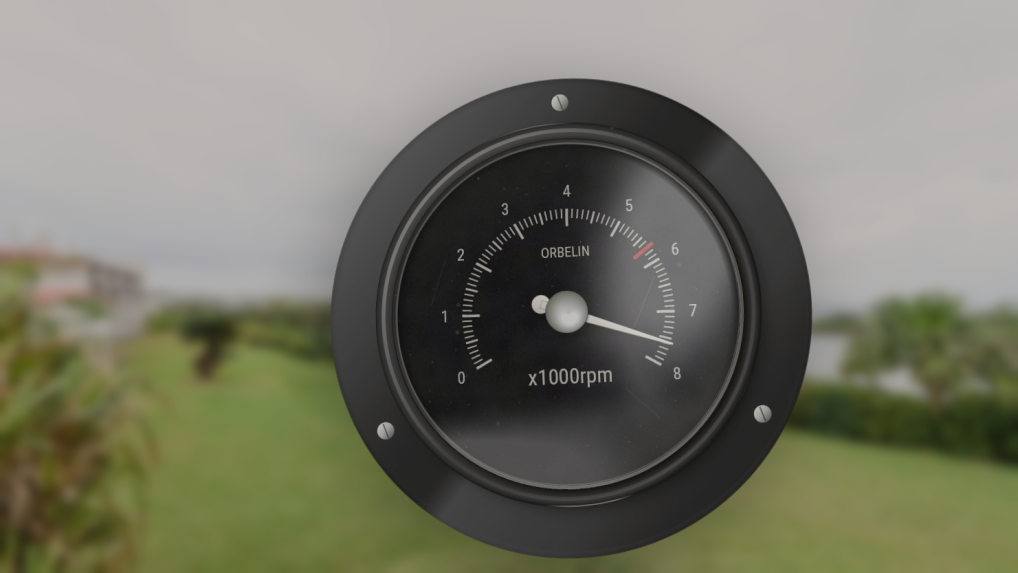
7600 rpm
